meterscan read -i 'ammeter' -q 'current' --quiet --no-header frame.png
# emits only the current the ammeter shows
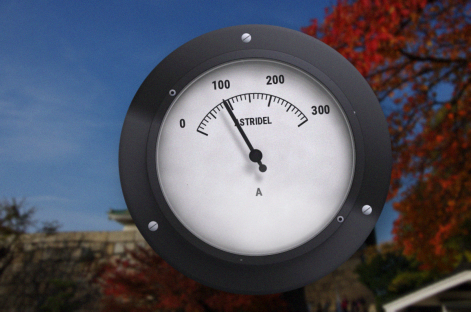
90 A
